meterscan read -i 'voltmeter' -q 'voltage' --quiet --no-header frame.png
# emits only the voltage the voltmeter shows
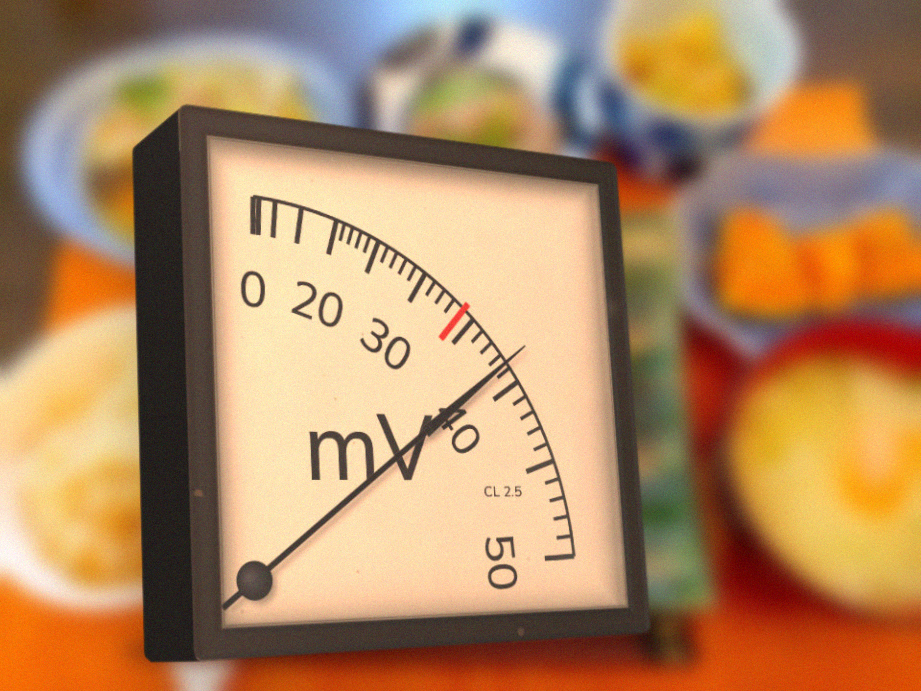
38.5 mV
